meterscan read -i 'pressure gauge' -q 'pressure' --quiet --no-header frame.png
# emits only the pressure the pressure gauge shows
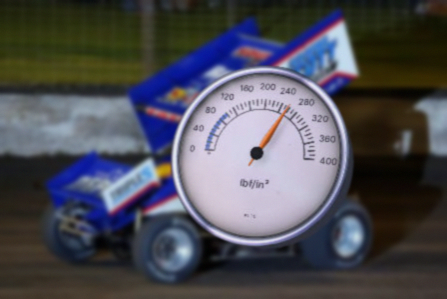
260 psi
